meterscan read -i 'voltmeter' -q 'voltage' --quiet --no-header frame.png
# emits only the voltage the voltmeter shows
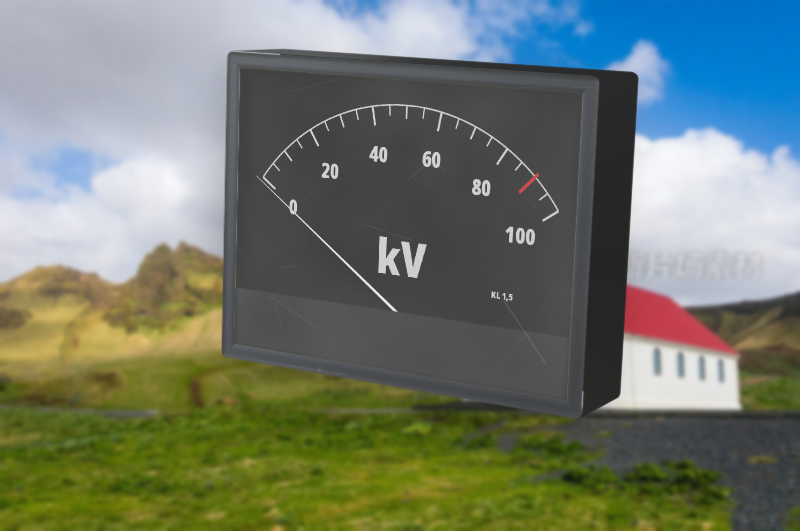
0 kV
